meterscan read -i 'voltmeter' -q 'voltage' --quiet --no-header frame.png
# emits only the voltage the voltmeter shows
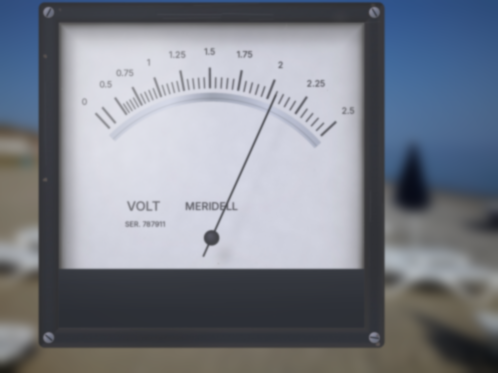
2.05 V
